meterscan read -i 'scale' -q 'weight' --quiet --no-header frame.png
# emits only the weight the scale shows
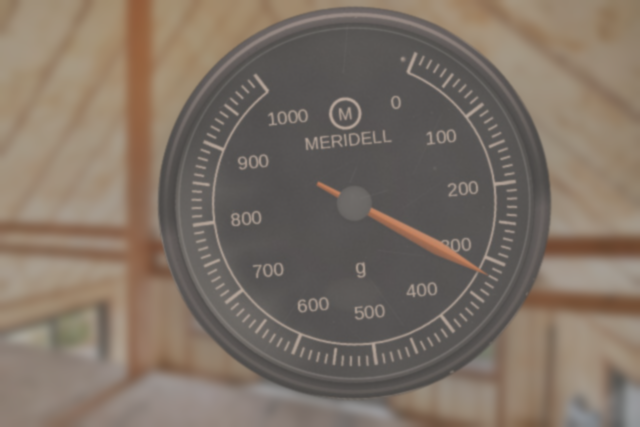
320 g
